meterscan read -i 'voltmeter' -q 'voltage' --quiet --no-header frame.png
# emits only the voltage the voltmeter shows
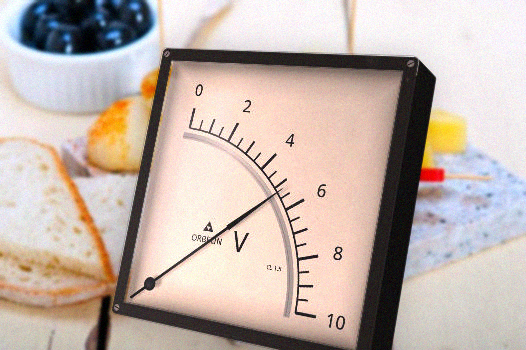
5.25 V
